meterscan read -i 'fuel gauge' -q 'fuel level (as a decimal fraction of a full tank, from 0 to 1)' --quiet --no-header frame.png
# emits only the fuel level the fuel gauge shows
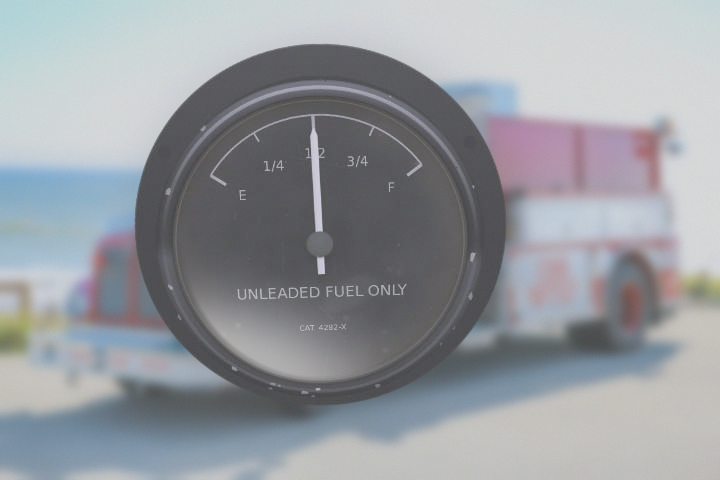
0.5
